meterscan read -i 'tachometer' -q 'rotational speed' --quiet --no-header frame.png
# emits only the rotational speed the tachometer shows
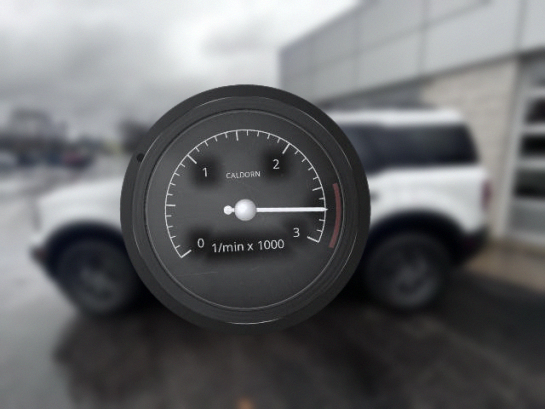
2700 rpm
